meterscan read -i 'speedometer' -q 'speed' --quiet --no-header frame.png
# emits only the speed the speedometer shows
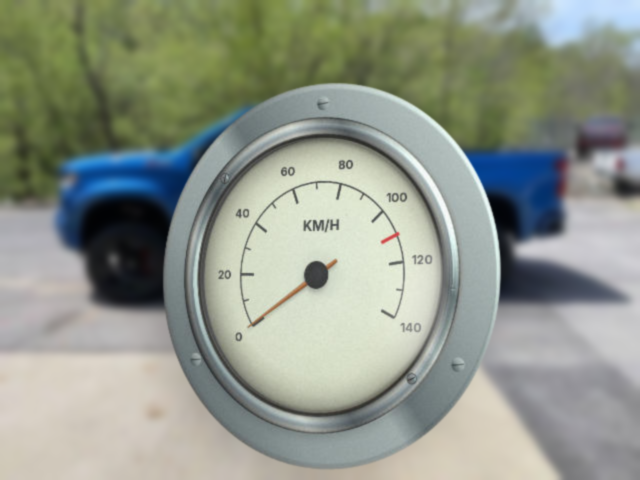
0 km/h
